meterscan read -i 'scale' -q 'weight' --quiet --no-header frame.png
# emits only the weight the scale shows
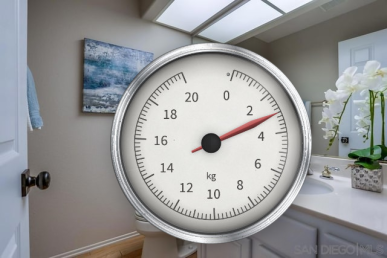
3 kg
